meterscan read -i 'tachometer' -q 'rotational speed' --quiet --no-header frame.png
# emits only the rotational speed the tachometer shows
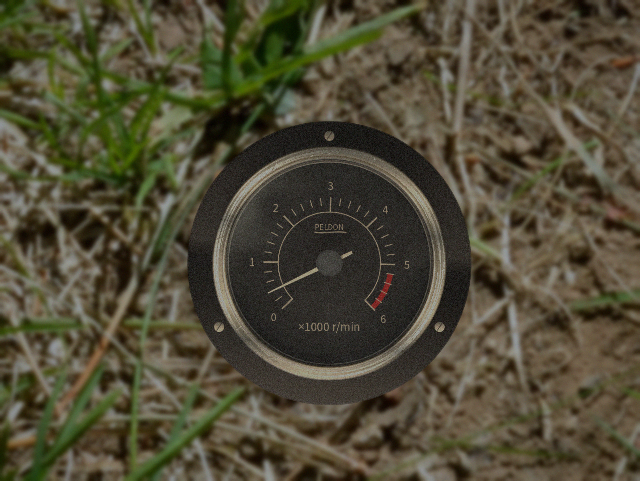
400 rpm
